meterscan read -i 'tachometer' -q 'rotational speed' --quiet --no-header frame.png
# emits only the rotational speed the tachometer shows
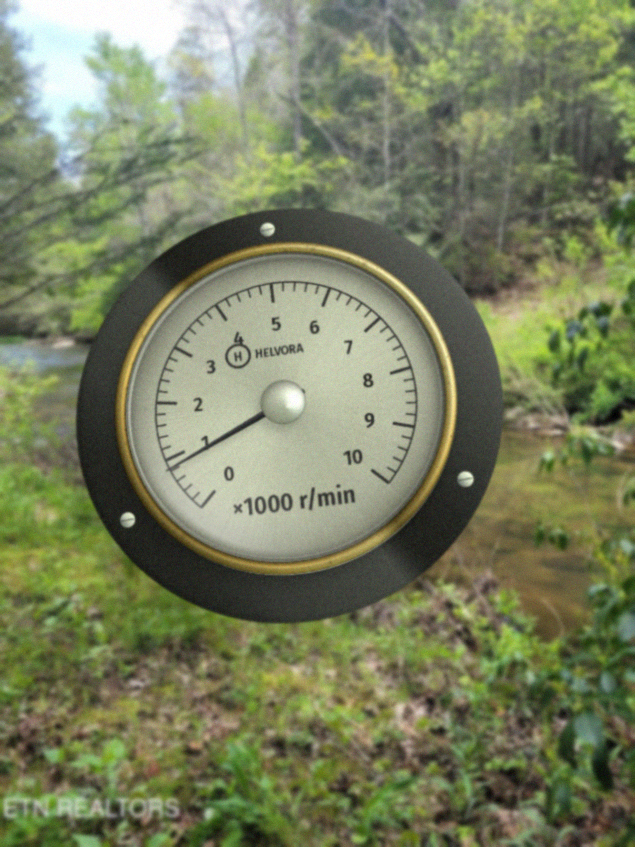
800 rpm
